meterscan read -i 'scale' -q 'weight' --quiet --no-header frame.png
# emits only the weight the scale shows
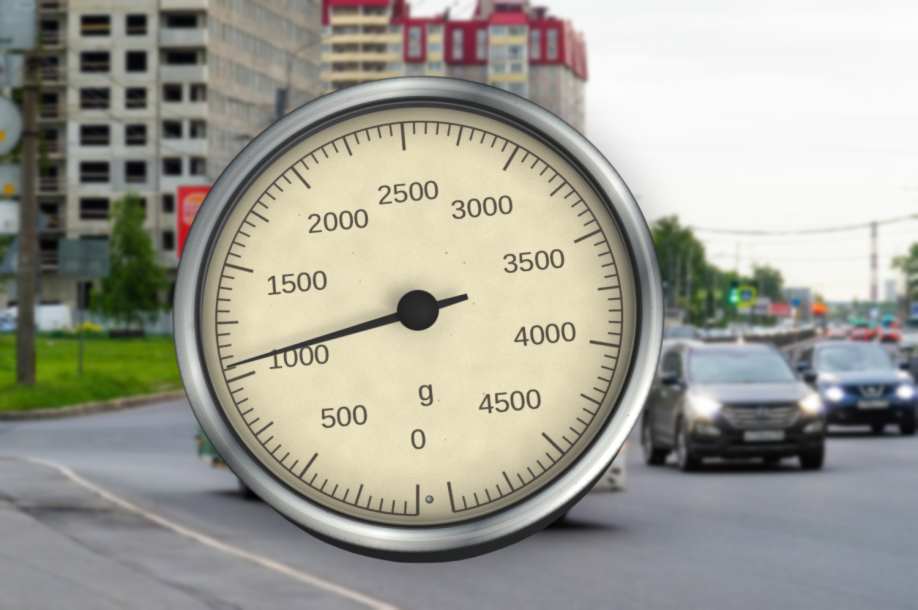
1050 g
